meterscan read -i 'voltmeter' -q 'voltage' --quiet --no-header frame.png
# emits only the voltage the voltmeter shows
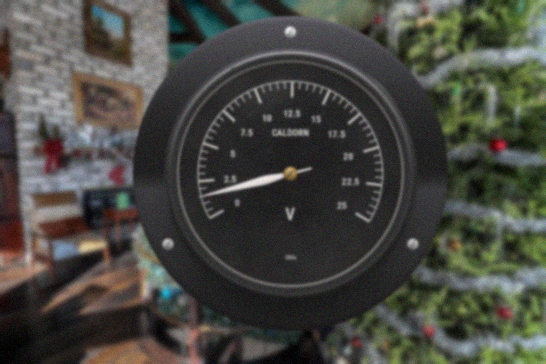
1.5 V
